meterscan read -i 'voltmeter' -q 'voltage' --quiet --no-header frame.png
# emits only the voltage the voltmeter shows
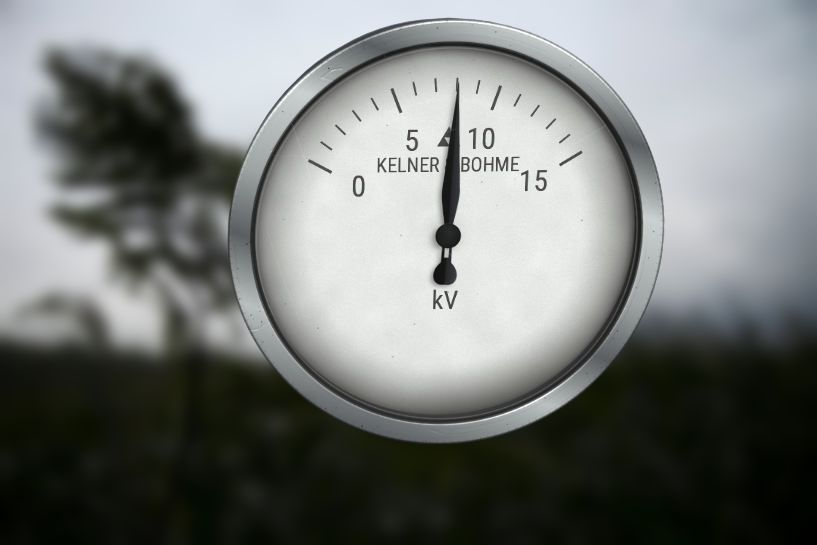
8 kV
